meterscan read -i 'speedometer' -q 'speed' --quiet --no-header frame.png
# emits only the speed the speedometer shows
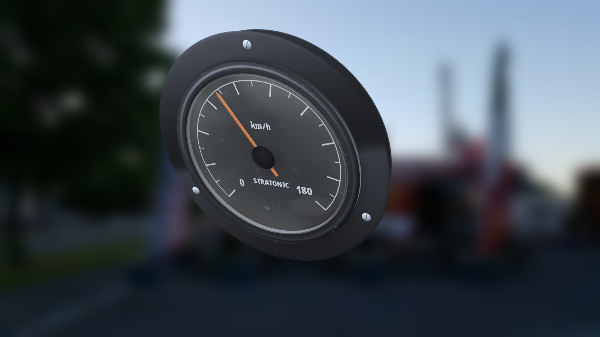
70 km/h
